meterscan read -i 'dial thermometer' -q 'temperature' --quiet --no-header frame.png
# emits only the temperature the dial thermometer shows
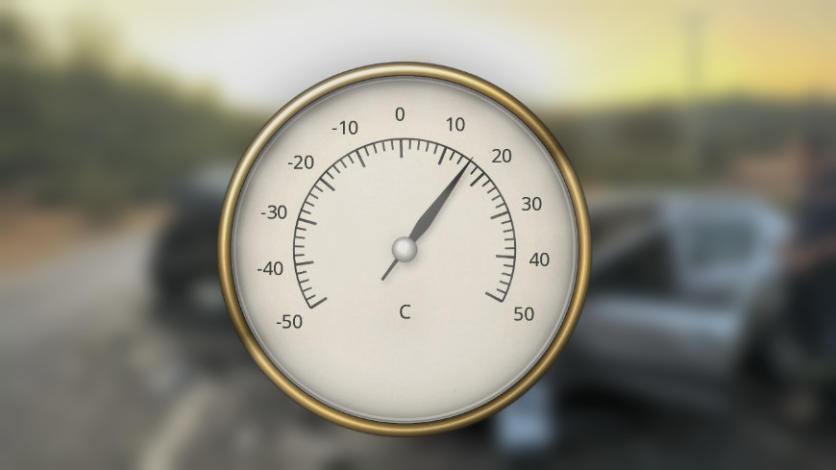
16 °C
